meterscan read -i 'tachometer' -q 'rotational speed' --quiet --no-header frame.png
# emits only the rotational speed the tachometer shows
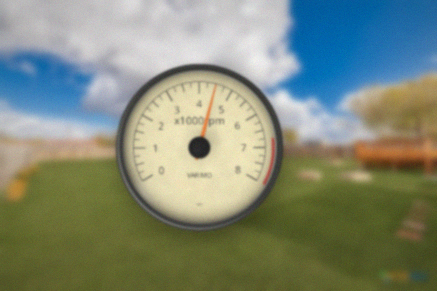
4500 rpm
